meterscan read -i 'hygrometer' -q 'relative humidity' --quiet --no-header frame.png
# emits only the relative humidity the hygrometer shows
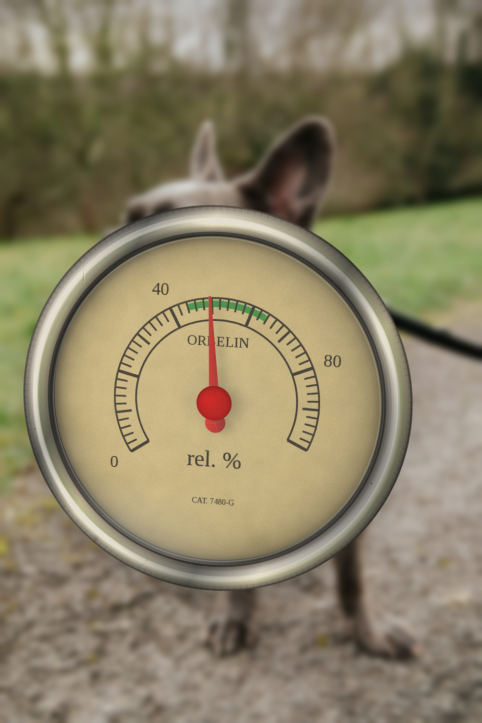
50 %
